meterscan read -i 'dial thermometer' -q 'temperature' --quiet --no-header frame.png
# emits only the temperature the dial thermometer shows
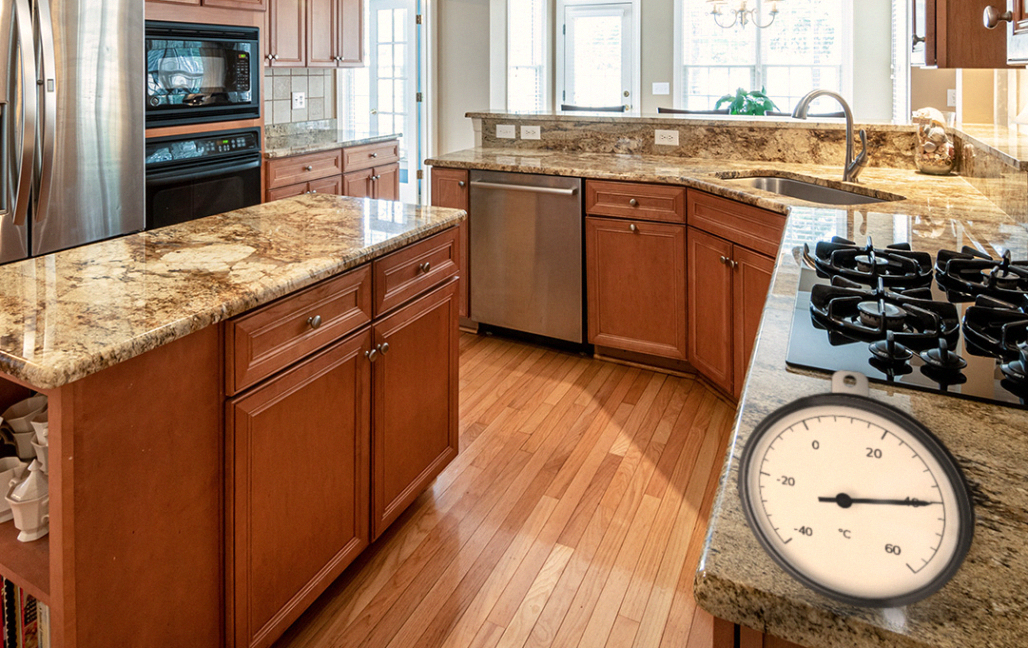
40 °C
